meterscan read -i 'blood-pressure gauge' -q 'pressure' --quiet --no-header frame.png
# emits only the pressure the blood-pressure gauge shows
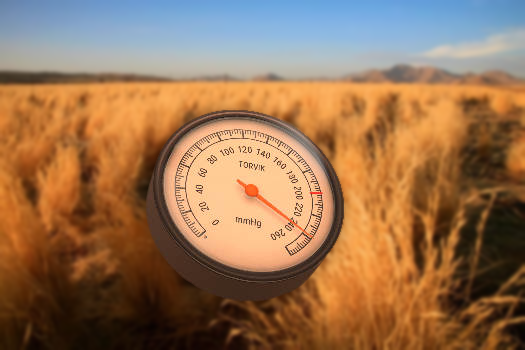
240 mmHg
